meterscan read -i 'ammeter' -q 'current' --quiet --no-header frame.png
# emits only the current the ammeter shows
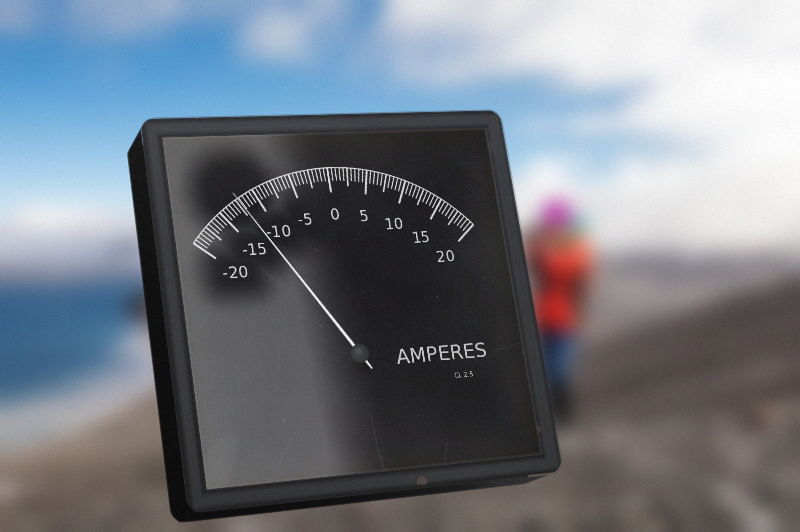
-12.5 A
